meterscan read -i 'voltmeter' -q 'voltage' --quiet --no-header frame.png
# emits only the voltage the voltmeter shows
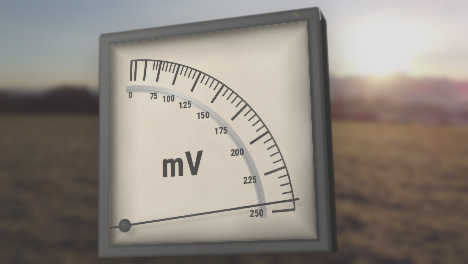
245 mV
